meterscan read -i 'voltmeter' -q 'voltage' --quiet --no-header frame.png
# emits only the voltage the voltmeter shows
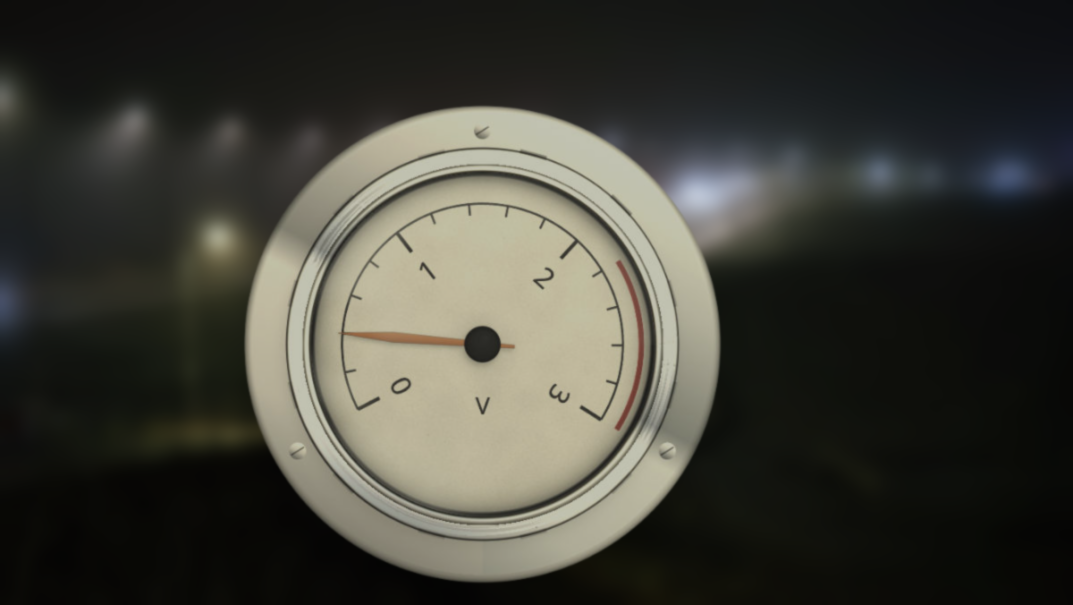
0.4 V
